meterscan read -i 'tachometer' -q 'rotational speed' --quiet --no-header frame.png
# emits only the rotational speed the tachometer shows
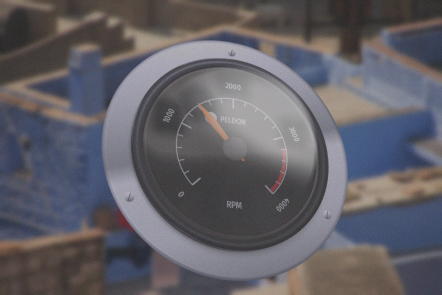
1400 rpm
